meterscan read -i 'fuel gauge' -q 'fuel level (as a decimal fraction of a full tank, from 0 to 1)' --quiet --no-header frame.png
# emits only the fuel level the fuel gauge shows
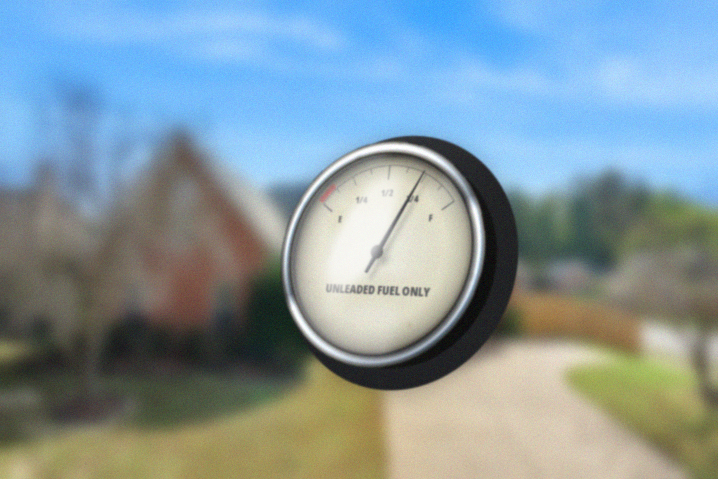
0.75
